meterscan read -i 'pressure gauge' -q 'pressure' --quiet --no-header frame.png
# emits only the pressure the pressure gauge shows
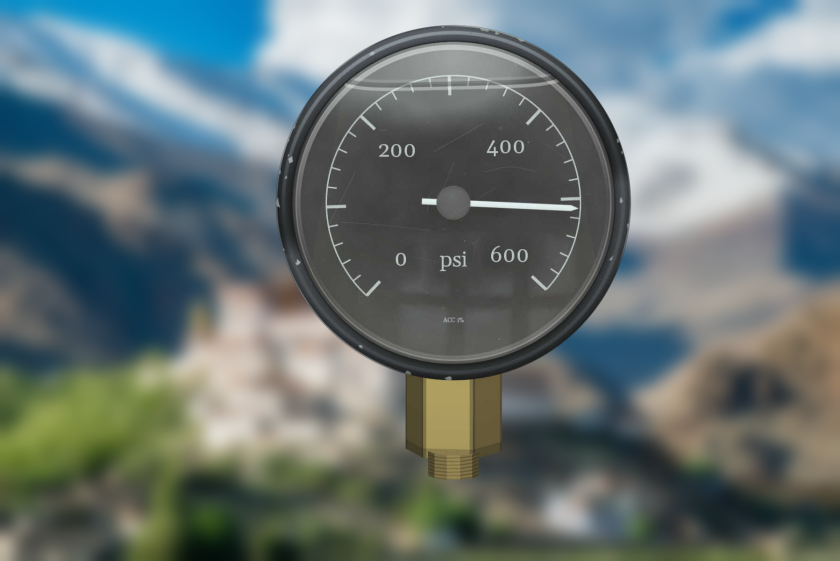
510 psi
